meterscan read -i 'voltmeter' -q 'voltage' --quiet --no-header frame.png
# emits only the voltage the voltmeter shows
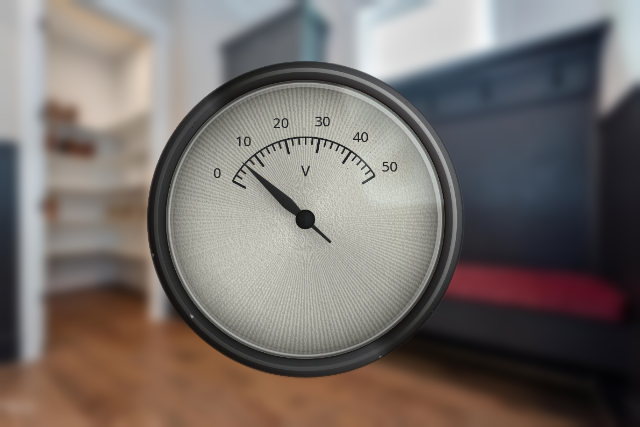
6 V
